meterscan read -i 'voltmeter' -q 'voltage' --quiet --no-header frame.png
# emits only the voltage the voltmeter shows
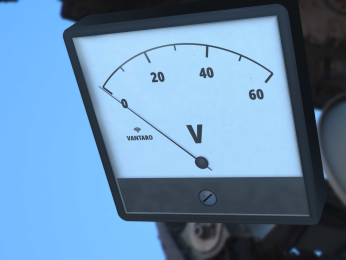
0 V
